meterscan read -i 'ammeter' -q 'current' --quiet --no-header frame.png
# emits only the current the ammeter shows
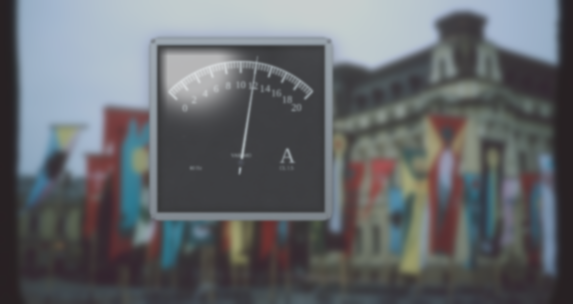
12 A
